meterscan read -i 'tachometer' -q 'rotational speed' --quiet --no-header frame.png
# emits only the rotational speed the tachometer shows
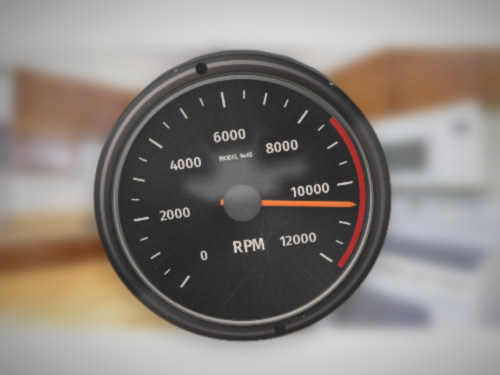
10500 rpm
